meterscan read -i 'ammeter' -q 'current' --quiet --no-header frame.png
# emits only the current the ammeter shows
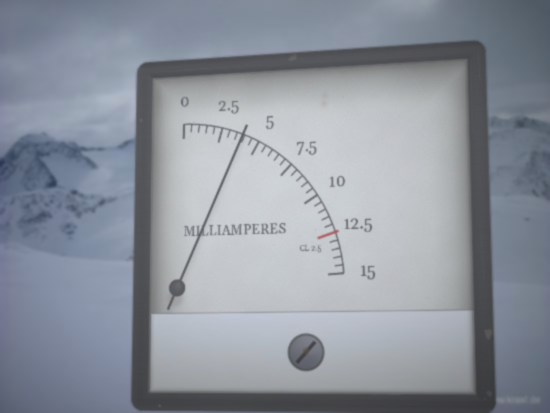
4 mA
